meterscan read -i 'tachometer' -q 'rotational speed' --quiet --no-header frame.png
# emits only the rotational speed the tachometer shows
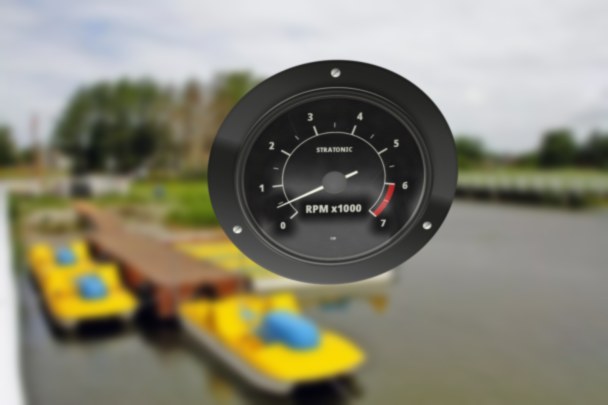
500 rpm
